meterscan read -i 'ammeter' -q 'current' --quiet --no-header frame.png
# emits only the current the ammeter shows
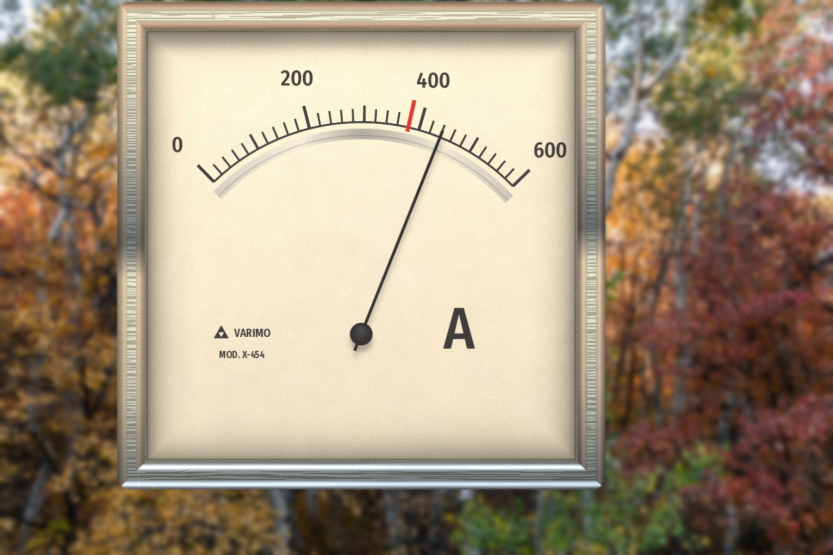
440 A
